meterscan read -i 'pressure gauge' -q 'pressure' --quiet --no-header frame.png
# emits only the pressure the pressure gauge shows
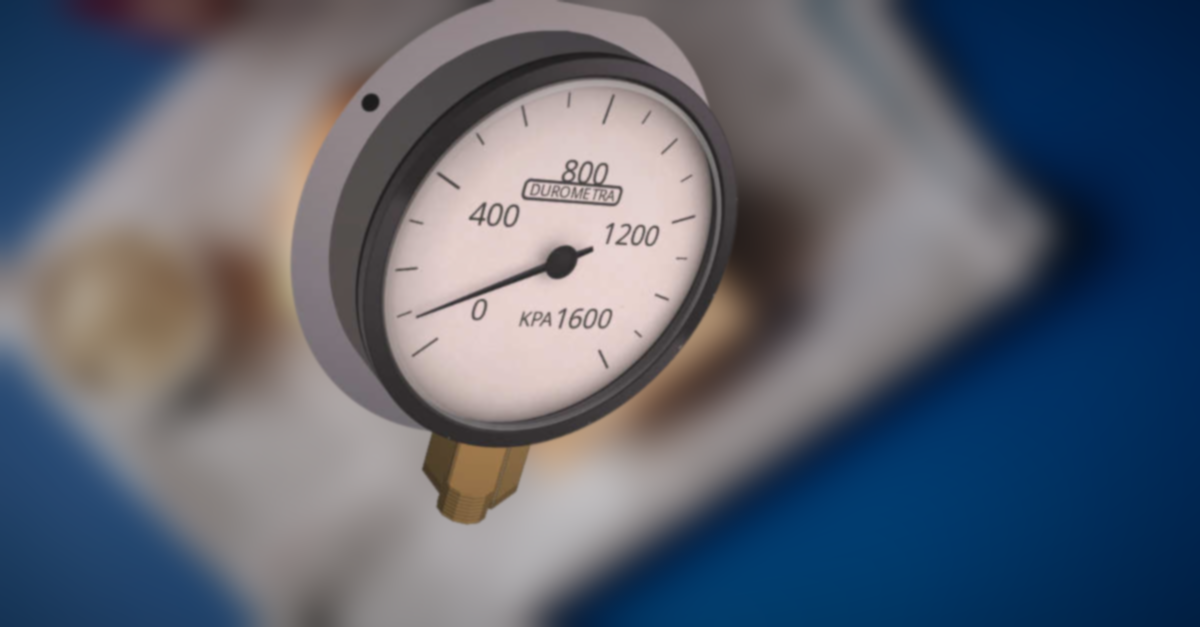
100 kPa
